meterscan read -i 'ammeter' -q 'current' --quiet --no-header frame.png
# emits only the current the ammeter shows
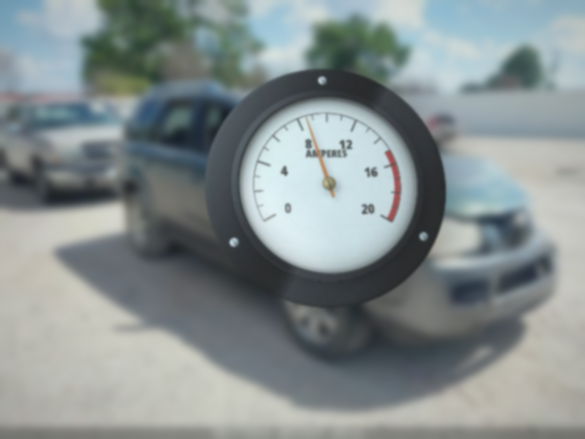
8.5 A
